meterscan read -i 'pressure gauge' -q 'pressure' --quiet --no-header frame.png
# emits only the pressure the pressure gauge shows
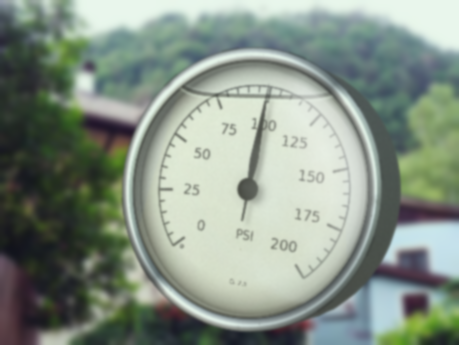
100 psi
